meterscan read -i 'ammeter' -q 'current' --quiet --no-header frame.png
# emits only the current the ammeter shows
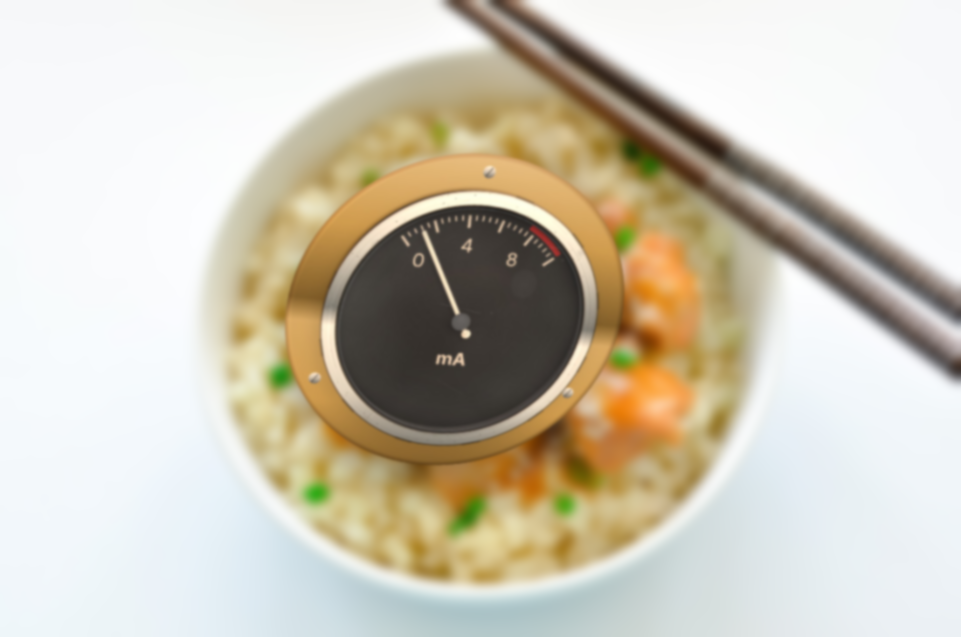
1.2 mA
